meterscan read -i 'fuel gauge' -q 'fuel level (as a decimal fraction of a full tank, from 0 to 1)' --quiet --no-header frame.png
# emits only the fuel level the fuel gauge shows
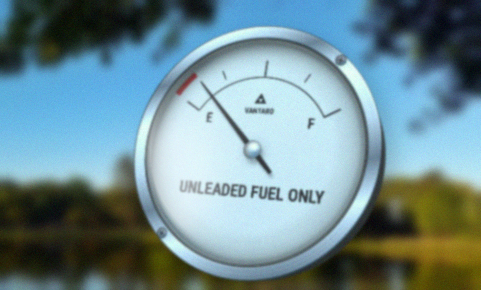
0.125
